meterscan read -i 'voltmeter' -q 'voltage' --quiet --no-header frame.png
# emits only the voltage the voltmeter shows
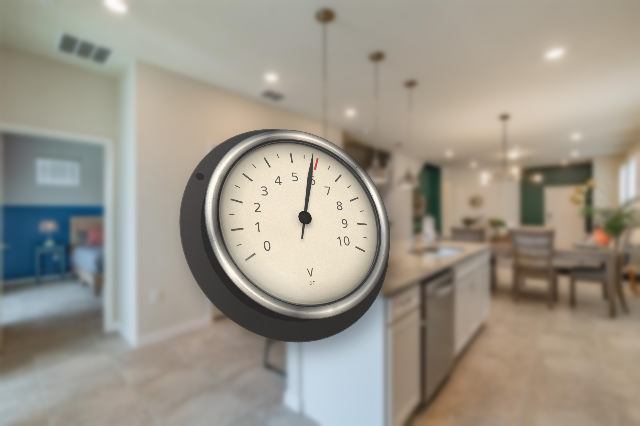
5.75 V
